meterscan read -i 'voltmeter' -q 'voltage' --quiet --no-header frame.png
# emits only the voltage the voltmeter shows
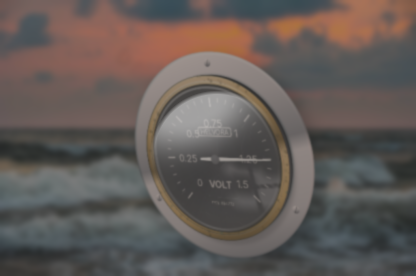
1.25 V
